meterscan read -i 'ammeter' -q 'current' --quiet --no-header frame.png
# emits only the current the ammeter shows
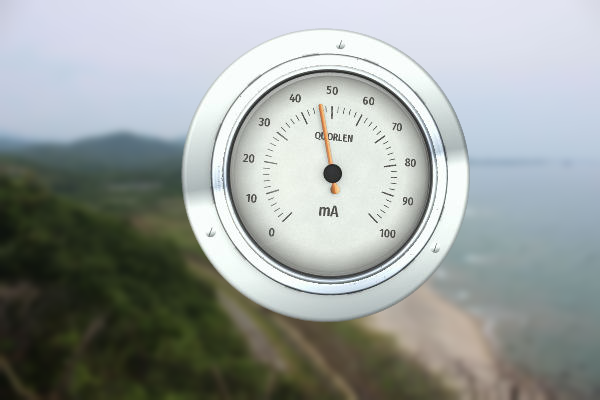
46 mA
